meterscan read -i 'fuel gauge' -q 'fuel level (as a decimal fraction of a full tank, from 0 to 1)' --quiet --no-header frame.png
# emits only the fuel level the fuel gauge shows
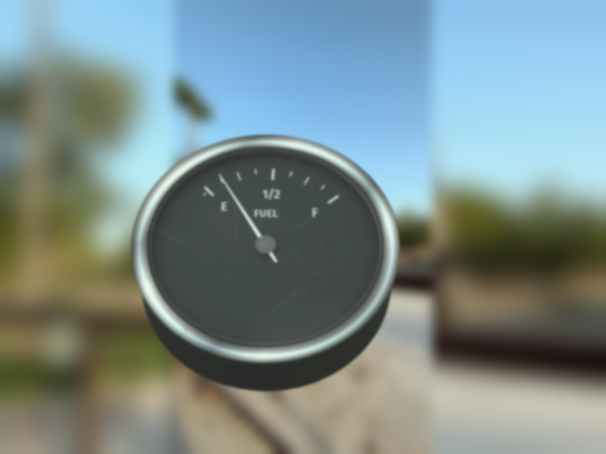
0.125
